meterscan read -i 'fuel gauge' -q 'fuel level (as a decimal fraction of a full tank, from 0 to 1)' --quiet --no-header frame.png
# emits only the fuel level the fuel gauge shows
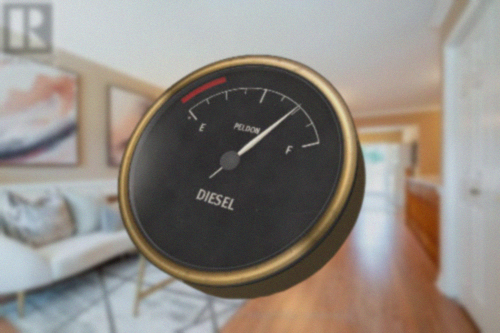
0.75
